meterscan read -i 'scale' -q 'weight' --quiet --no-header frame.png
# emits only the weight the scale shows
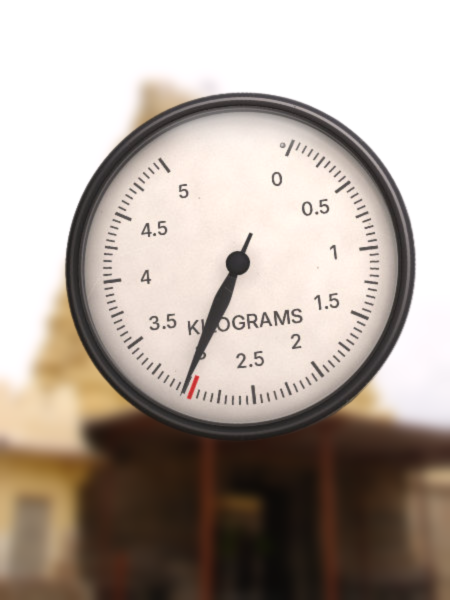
3 kg
